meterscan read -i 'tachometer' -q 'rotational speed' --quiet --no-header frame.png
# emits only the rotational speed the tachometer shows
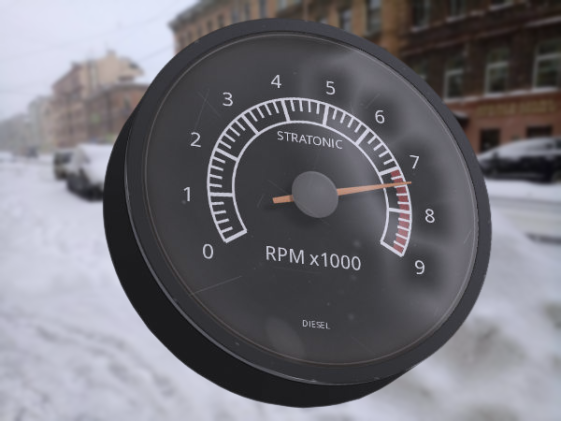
7400 rpm
